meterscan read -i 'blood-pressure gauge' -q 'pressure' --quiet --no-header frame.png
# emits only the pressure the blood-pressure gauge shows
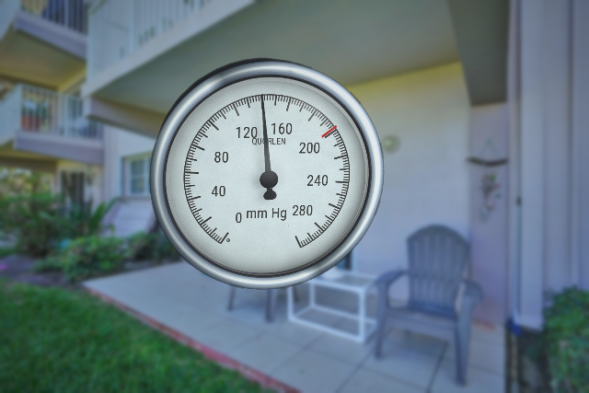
140 mmHg
